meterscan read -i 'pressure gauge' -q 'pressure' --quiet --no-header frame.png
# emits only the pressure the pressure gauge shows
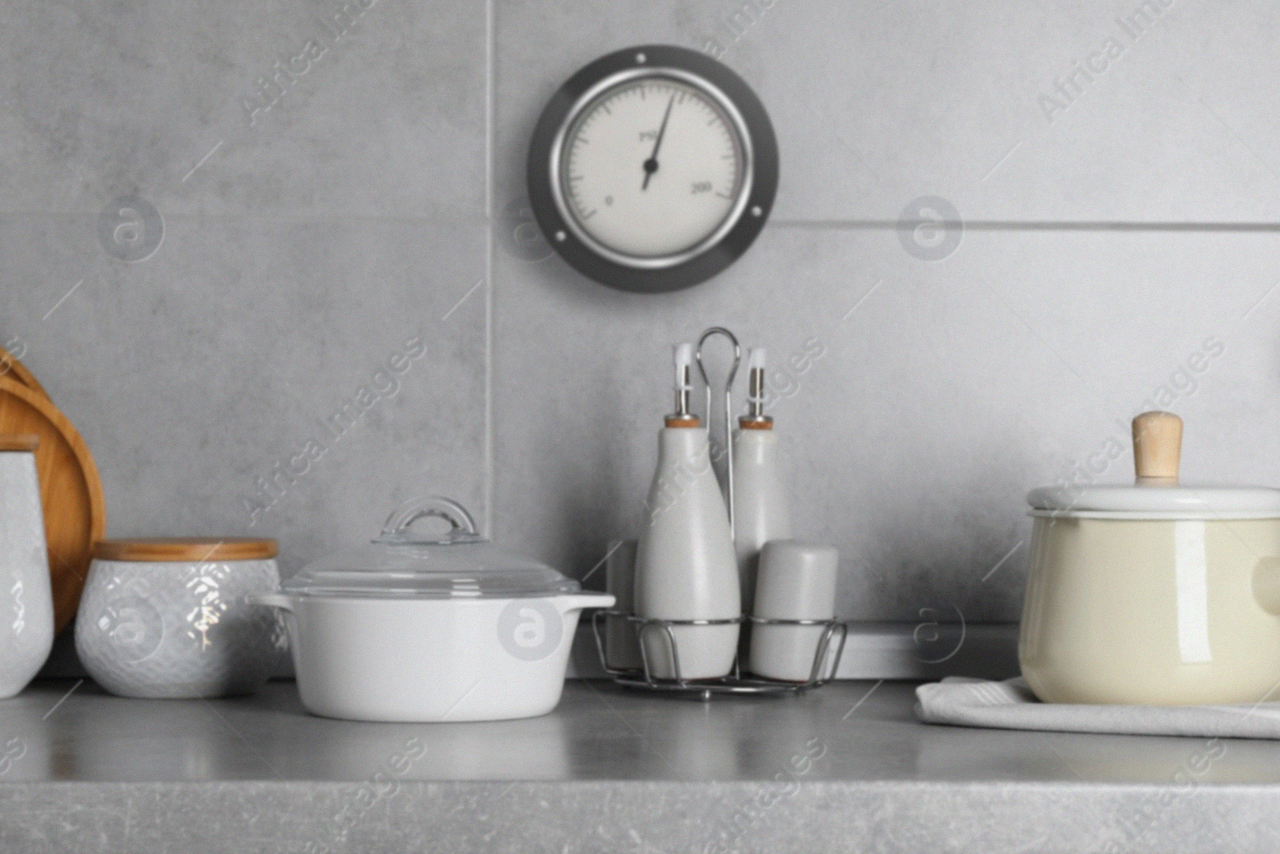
120 psi
